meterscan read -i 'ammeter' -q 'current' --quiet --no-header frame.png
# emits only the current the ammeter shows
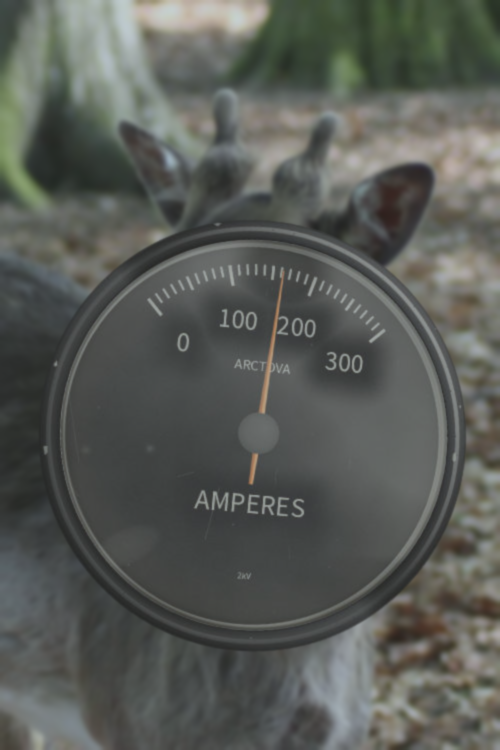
160 A
